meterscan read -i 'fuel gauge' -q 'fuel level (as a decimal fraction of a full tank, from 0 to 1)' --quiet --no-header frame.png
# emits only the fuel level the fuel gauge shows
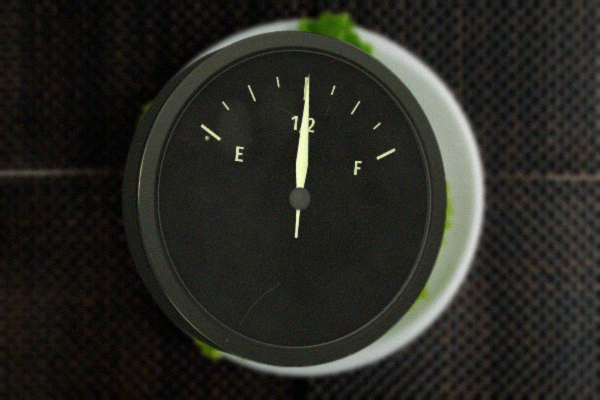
0.5
